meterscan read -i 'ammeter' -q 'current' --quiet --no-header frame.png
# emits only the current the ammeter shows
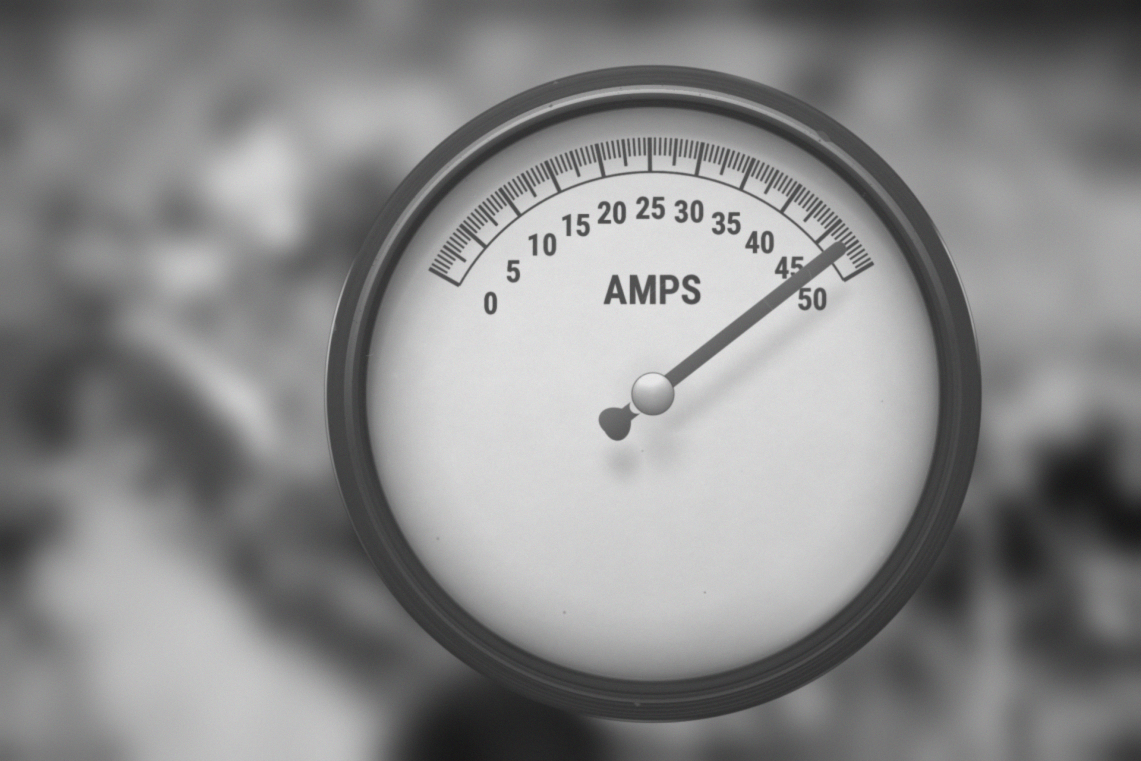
47 A
